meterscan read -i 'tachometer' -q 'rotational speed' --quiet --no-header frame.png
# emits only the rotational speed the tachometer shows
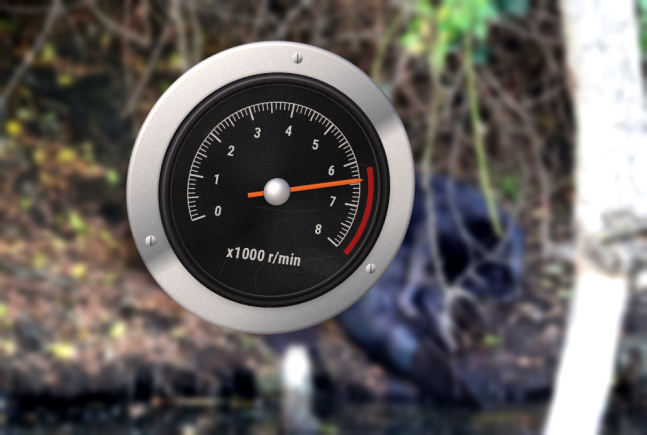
6400 rpm
